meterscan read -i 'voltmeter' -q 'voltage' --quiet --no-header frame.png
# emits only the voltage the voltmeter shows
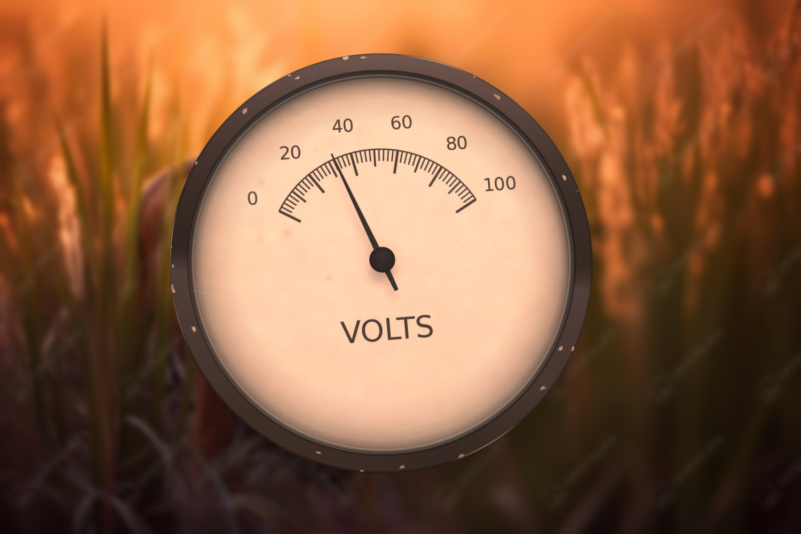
32 V
